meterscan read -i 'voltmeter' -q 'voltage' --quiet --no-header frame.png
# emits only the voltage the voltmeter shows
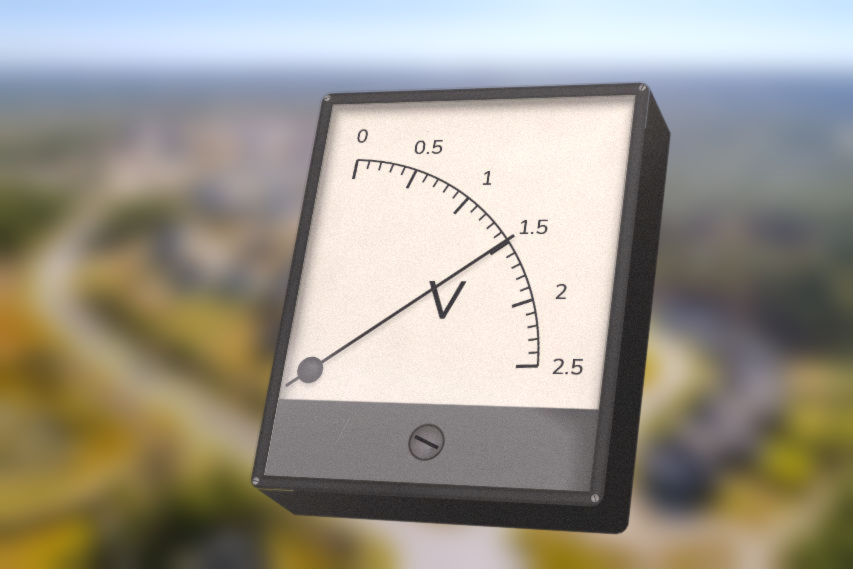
1.5 V
